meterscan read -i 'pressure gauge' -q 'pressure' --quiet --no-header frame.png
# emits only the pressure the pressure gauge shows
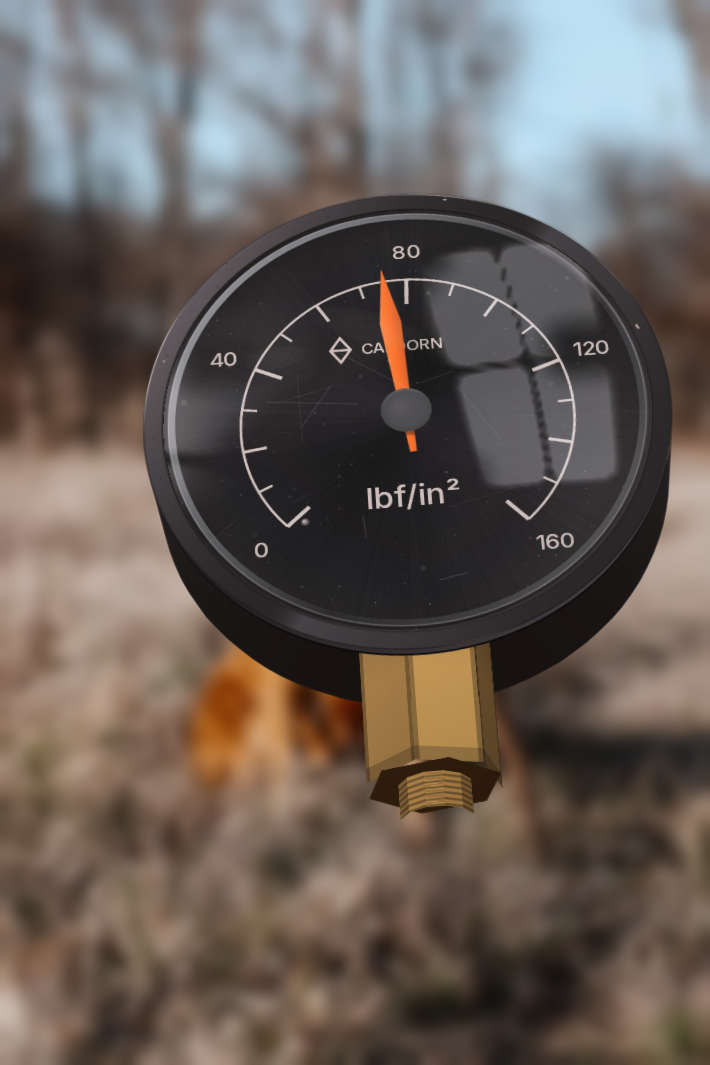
75 psi
